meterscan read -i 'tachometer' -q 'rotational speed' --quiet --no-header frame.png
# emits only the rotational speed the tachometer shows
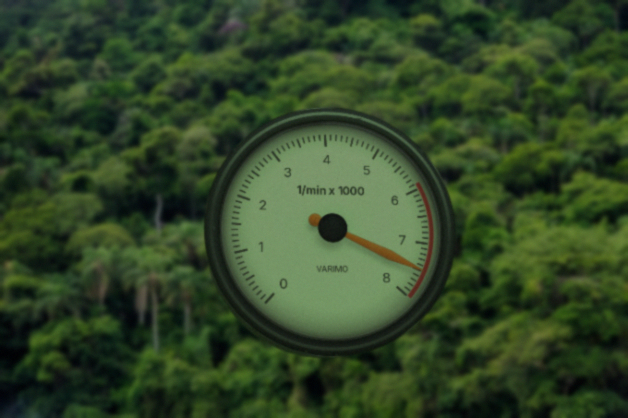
7500 rpm
